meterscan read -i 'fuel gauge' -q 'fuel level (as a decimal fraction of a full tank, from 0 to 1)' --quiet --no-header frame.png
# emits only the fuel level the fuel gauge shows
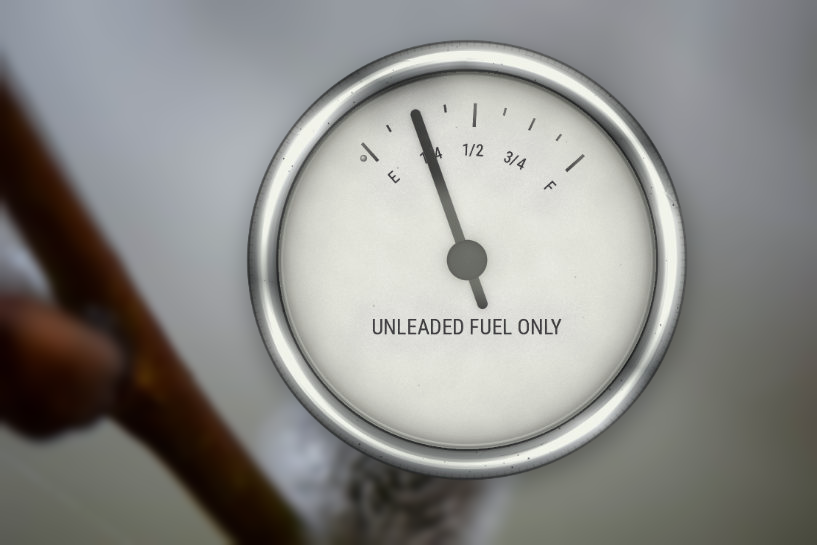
0.25
